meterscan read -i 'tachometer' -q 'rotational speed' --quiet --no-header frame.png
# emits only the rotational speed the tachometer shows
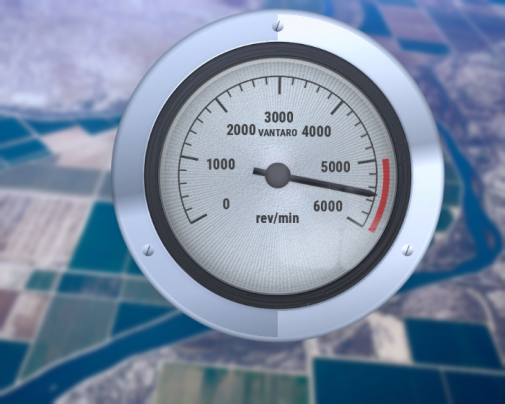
5500 rpm
